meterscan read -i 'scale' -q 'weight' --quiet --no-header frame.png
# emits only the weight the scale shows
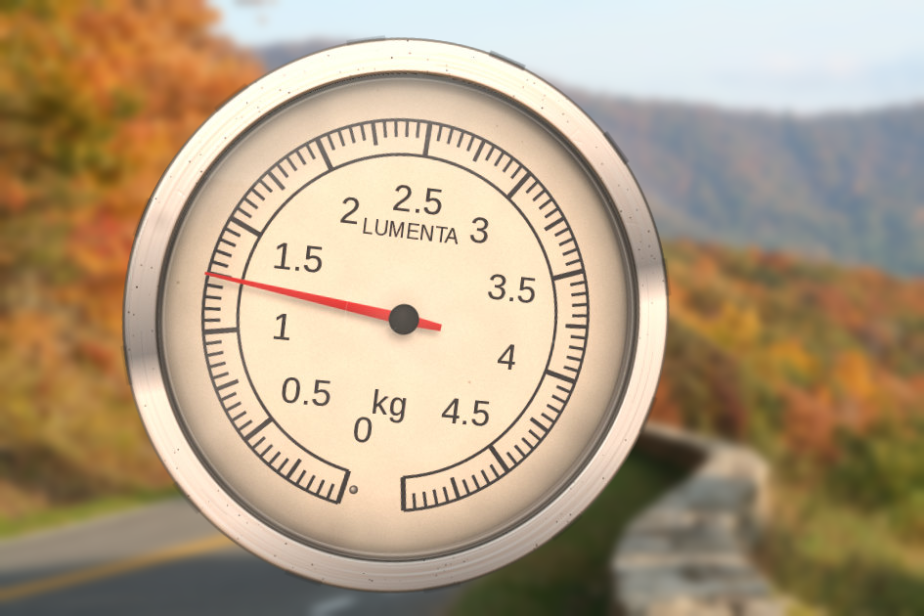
1.25 kg
